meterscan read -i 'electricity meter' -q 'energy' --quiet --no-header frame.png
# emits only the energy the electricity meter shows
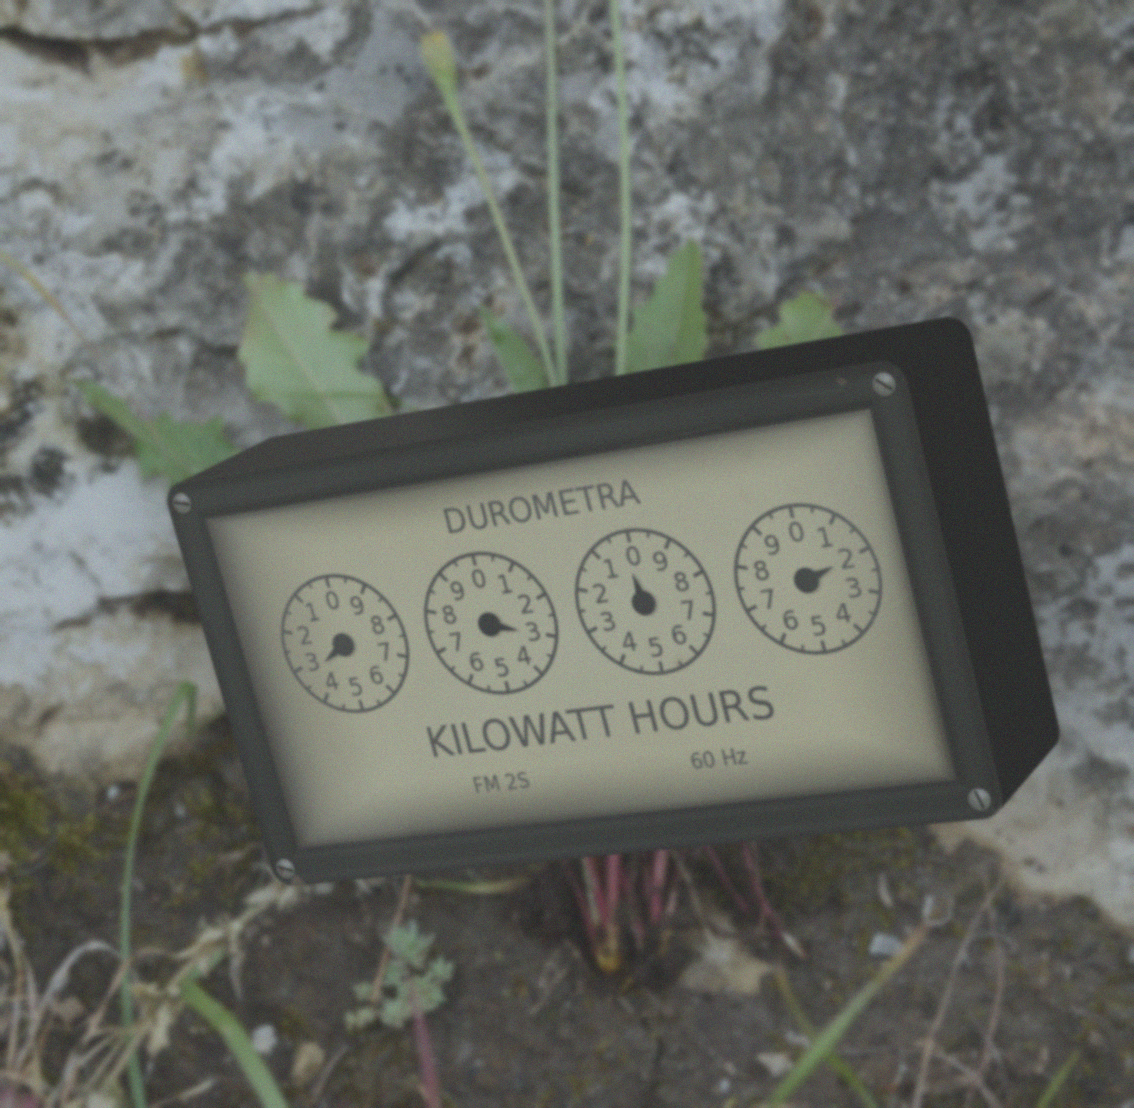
3302 kWh
